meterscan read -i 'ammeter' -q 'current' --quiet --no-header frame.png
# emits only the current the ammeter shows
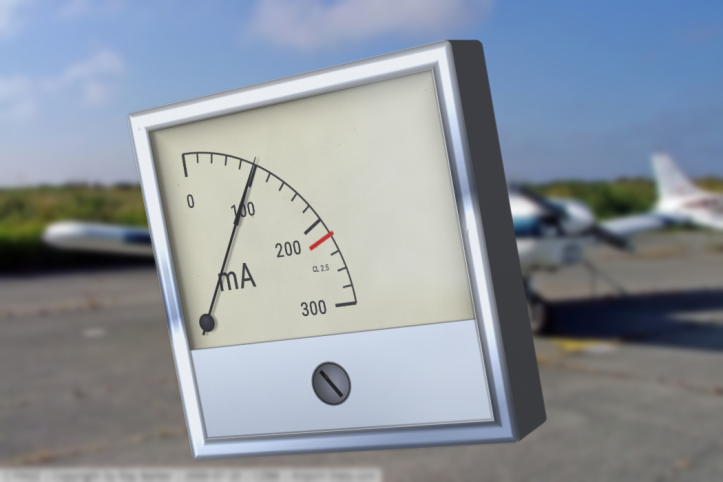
100 mA
